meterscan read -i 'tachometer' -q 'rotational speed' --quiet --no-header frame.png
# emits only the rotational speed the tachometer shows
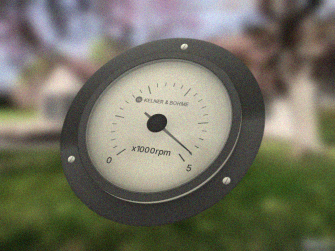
4800 rpm
